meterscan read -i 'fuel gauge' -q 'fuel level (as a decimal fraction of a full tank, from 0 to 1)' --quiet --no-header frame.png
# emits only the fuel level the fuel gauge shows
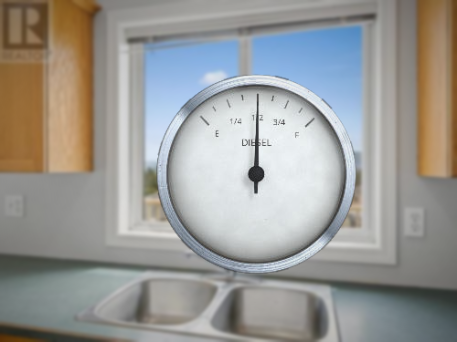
0.5
